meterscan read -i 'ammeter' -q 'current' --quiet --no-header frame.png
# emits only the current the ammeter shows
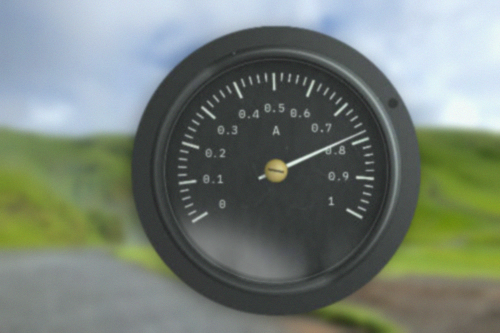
0.78 A
